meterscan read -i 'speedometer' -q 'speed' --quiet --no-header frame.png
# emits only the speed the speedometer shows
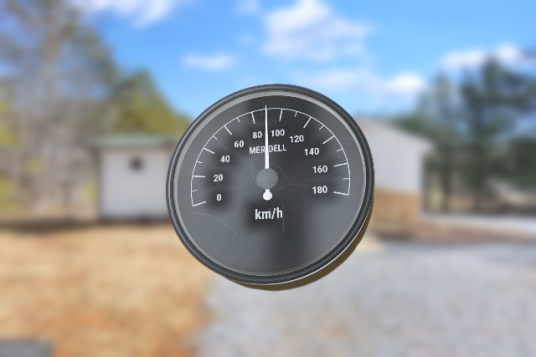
90 km/h
